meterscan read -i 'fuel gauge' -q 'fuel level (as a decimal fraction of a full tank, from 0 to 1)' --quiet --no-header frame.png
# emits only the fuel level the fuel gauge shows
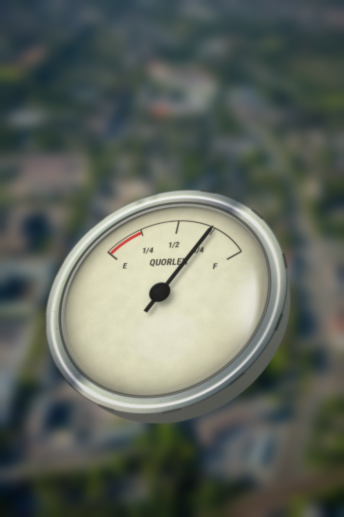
0.75
